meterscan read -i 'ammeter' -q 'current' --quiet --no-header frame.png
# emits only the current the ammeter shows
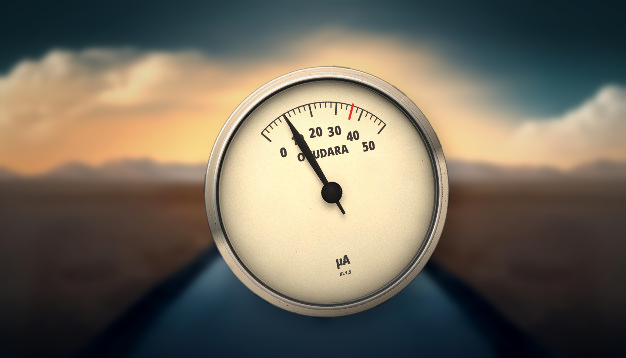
10 µA
